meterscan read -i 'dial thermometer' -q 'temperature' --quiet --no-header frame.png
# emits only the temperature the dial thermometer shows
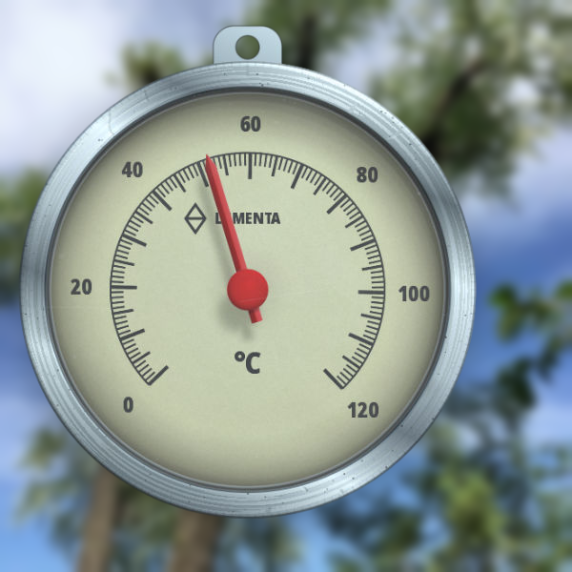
52 °C
